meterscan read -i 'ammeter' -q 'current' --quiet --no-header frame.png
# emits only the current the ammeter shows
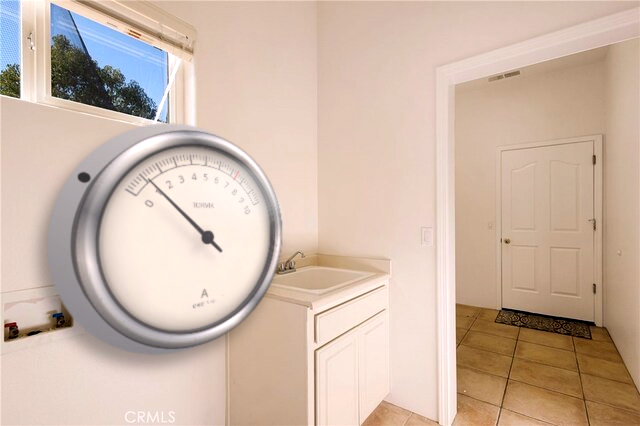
1 A
